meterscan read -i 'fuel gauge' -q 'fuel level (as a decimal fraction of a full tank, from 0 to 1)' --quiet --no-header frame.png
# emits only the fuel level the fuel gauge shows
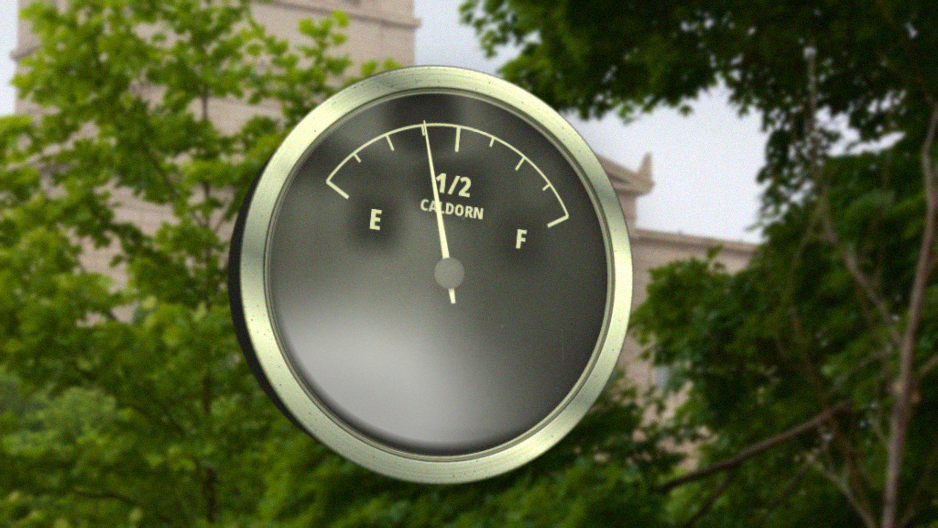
0.375
